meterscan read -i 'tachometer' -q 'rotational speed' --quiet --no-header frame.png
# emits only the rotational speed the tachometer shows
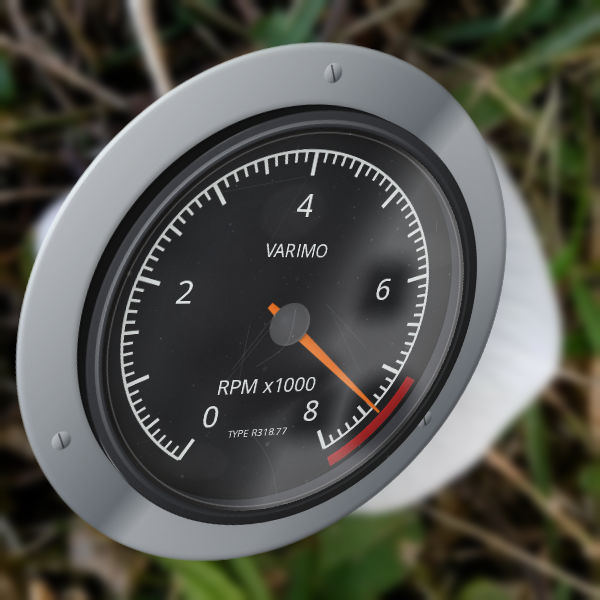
7400 rpm
